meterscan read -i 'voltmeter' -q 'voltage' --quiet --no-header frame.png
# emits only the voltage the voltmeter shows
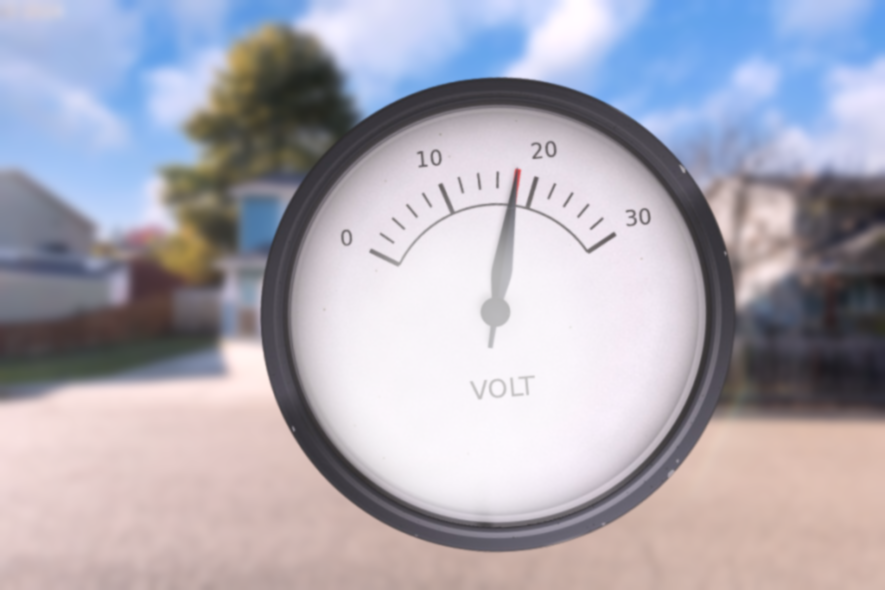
18 V
